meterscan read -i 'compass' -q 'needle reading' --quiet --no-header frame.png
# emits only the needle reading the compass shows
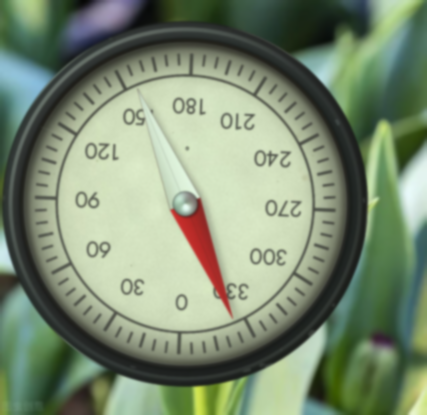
335 °
